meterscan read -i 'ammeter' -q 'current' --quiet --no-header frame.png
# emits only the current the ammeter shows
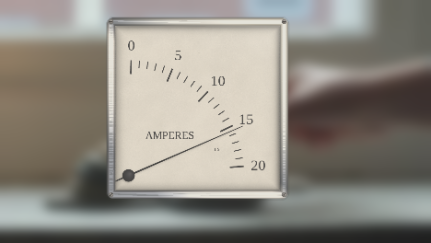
15.5 A
